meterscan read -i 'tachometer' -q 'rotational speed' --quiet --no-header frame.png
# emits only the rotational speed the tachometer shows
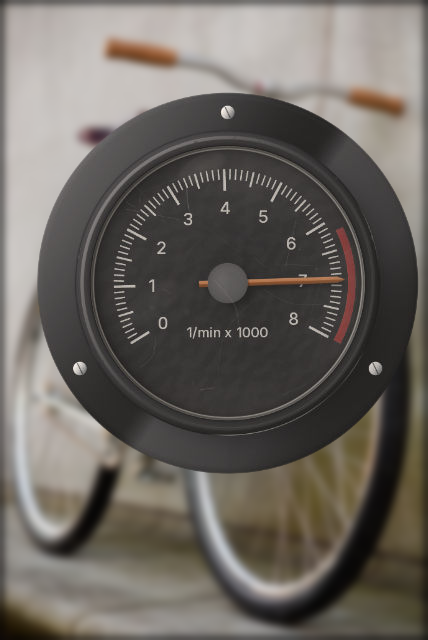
7000 rpm
